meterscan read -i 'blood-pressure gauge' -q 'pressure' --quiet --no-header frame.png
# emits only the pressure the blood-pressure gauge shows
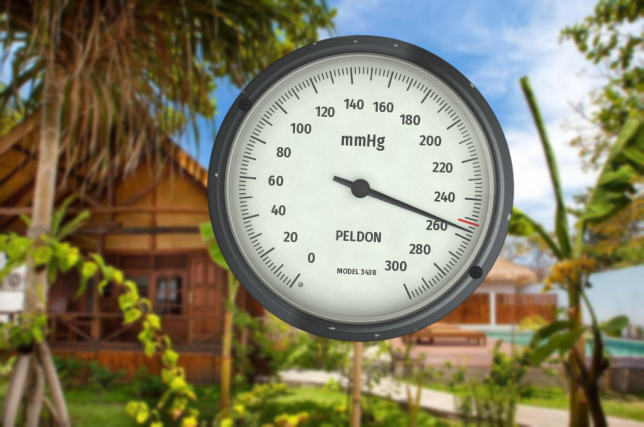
256 mmHg
